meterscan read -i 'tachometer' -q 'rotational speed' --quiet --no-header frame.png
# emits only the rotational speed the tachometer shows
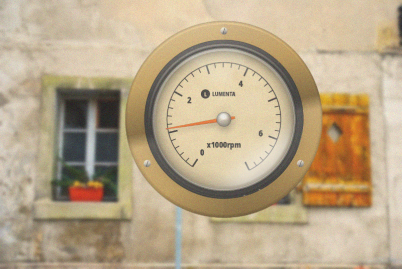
1100 rpm
